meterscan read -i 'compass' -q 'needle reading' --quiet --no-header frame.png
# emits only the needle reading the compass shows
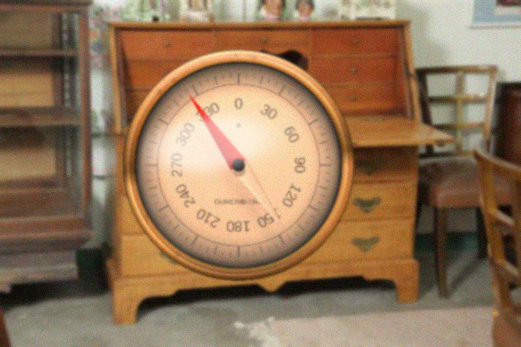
325 °
